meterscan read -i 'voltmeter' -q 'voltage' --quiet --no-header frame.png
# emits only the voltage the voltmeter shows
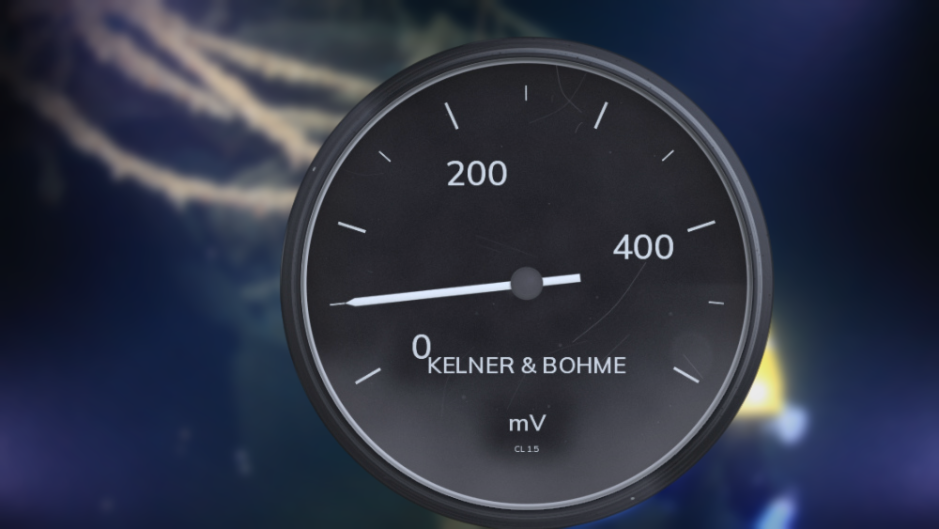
50 mV
